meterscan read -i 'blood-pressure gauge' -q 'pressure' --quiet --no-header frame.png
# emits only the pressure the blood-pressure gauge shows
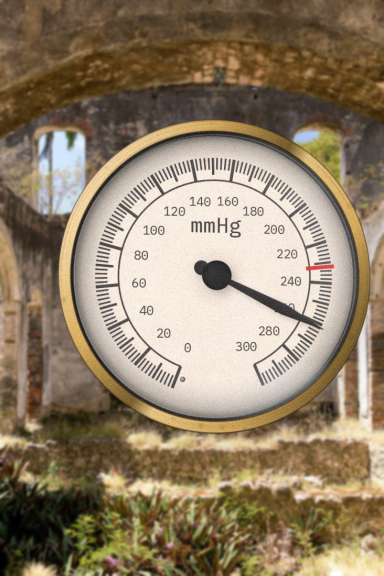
262 mmHg
